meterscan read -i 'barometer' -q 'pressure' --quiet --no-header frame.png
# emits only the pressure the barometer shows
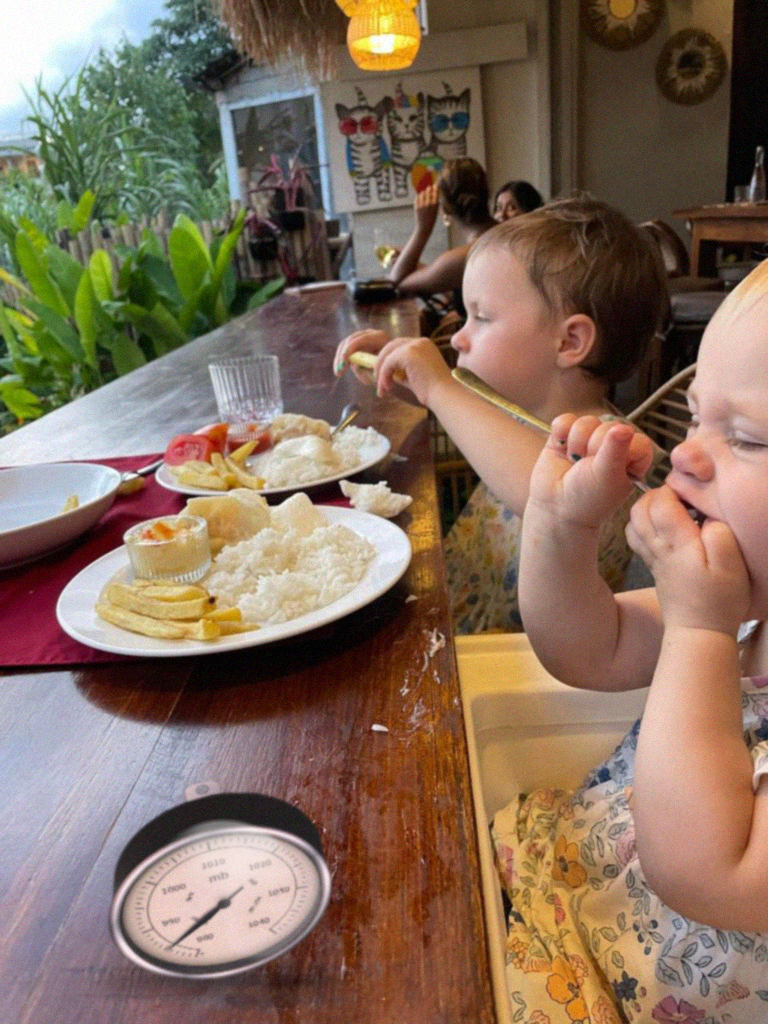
985 mbar
